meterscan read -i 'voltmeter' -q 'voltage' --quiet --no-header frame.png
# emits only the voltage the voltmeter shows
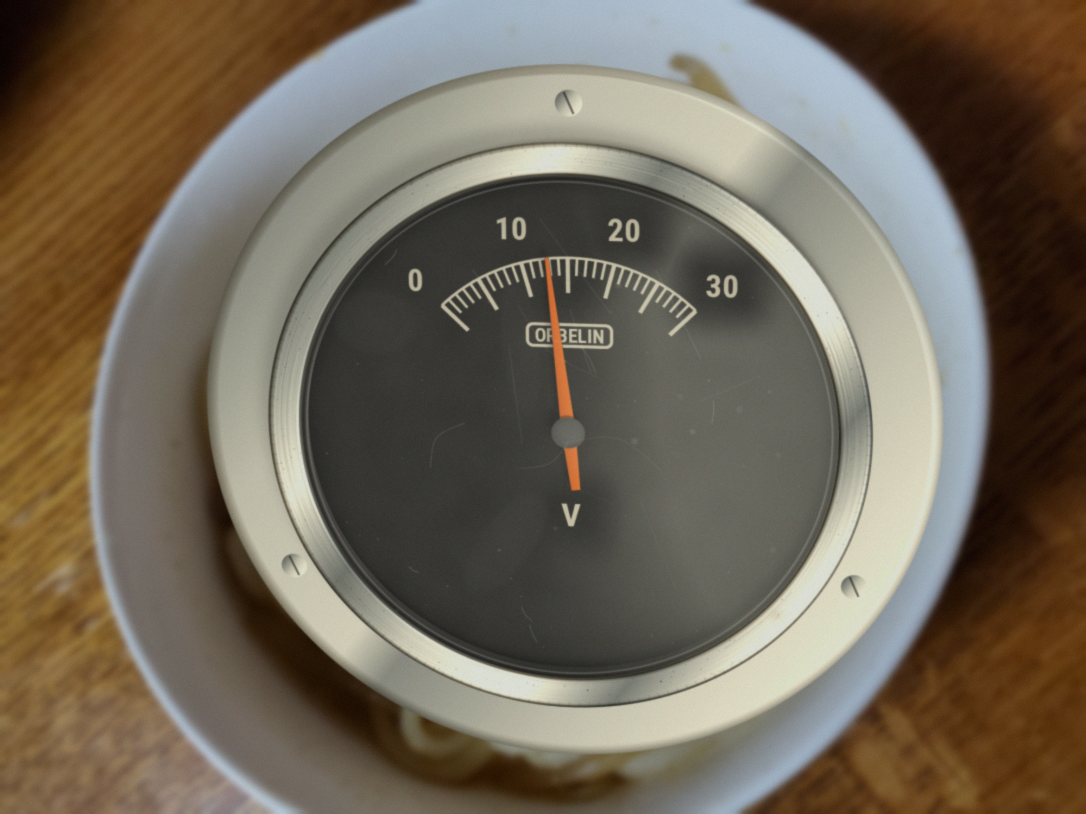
13 V
